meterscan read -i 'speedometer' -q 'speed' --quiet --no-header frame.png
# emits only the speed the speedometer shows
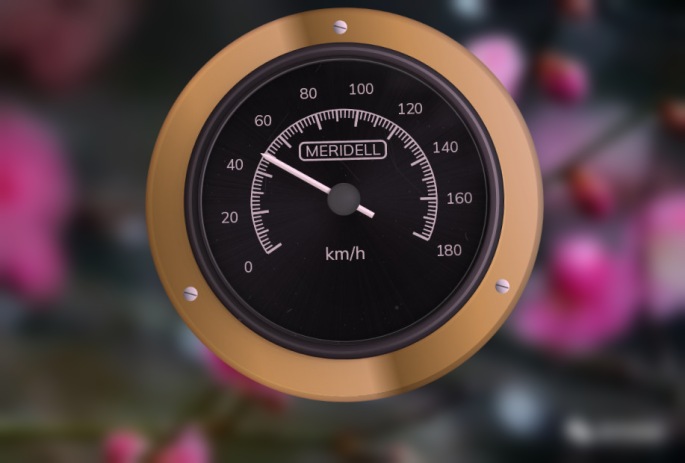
48 km/h
